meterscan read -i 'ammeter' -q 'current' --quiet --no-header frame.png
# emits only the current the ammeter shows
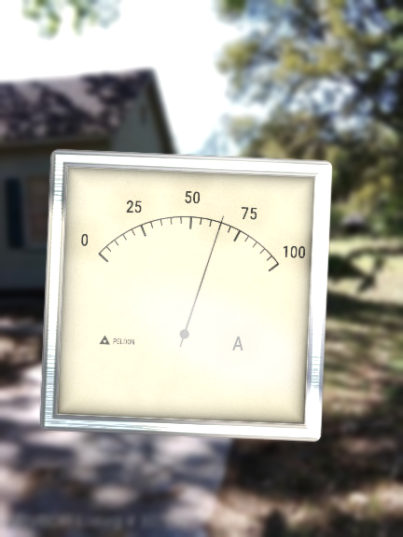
65 A
